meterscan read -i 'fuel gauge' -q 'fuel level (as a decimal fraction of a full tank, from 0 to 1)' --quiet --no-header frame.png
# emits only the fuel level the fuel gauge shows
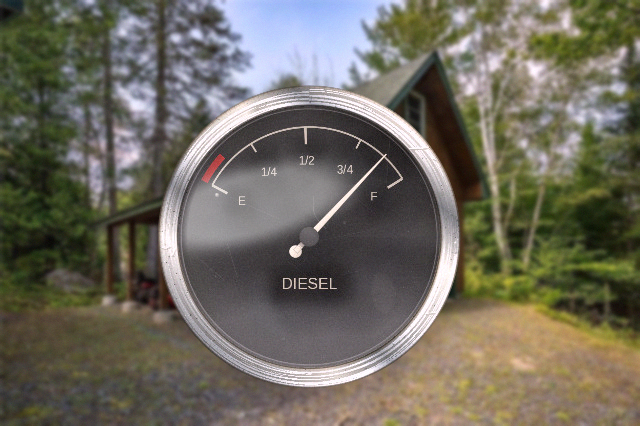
0.875
